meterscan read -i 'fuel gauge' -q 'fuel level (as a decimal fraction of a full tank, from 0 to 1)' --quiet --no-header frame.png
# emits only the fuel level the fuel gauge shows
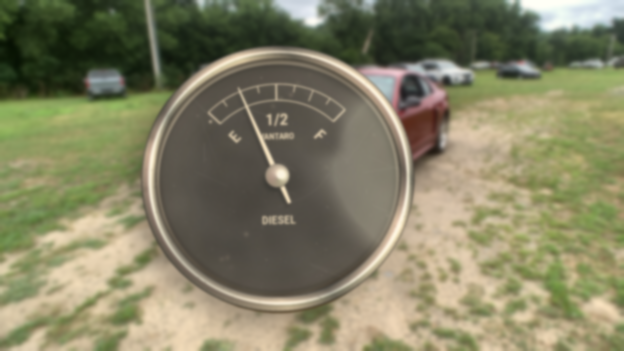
0.25
